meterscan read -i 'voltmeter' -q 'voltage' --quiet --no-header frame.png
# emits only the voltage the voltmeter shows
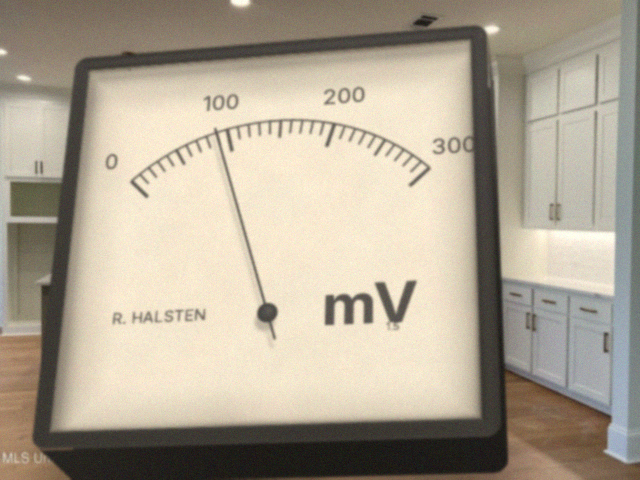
90 mV
